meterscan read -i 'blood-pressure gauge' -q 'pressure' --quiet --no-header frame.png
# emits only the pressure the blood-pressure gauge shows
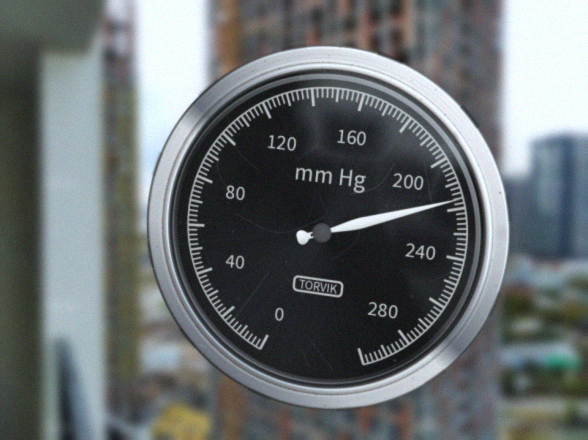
216 mmHg
